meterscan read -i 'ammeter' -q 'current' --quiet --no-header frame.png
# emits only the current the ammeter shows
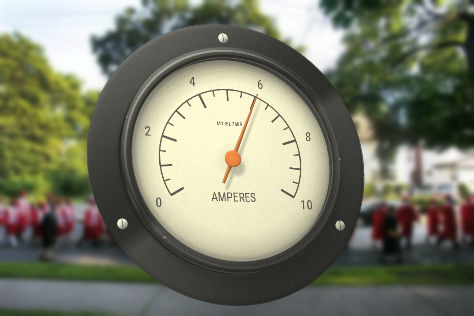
6 A
